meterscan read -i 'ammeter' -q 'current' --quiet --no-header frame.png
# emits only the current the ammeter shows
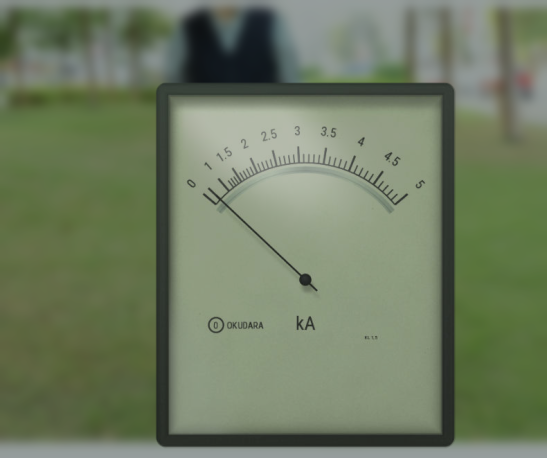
0.5 kA
